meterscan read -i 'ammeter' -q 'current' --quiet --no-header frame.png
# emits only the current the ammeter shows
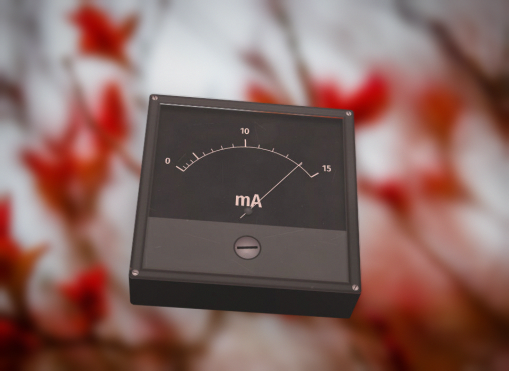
14 mA
